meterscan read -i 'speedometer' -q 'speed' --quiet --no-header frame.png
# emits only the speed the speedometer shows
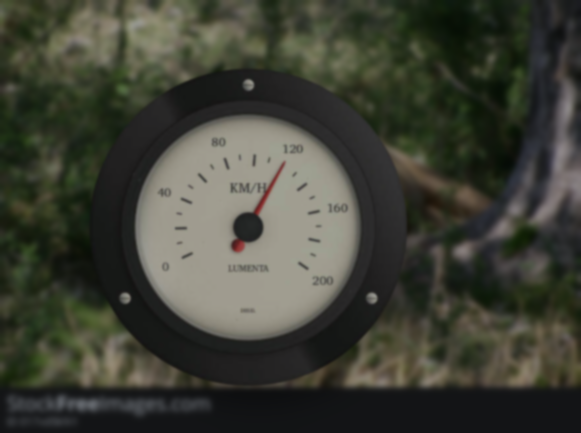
120 km/h
